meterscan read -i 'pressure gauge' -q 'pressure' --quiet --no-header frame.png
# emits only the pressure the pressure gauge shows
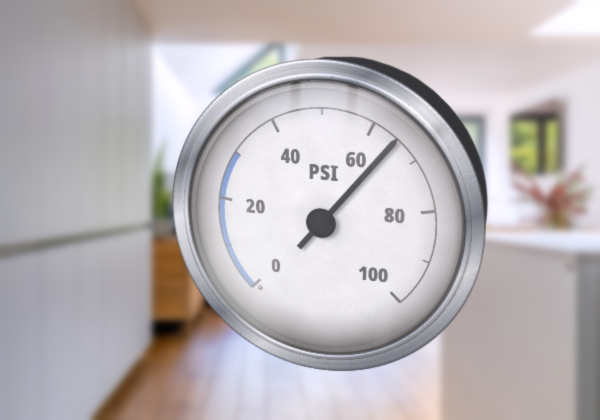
65 psi
